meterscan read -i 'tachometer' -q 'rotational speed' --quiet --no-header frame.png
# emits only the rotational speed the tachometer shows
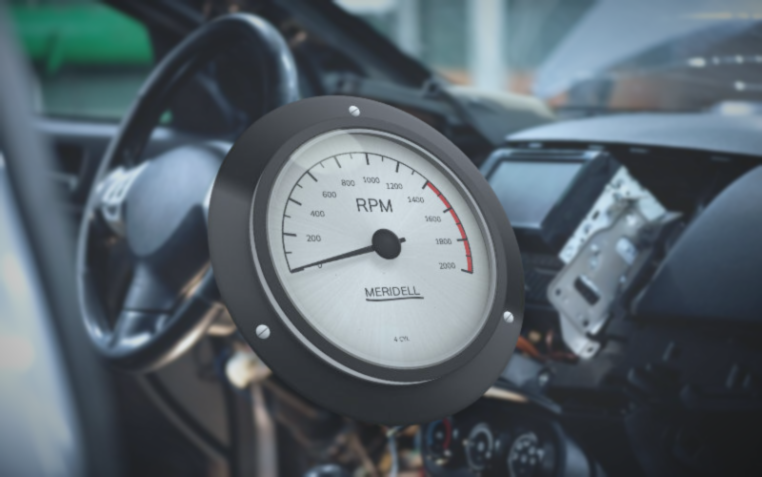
0 rpm
